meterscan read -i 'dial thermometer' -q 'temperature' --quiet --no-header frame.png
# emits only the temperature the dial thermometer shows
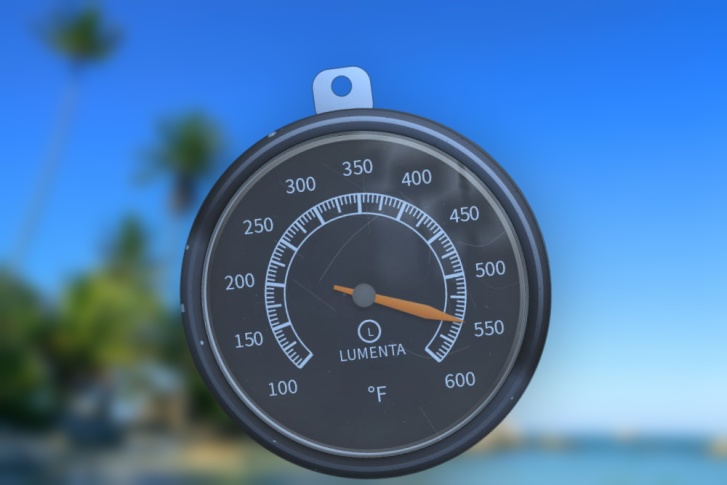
550 °F
